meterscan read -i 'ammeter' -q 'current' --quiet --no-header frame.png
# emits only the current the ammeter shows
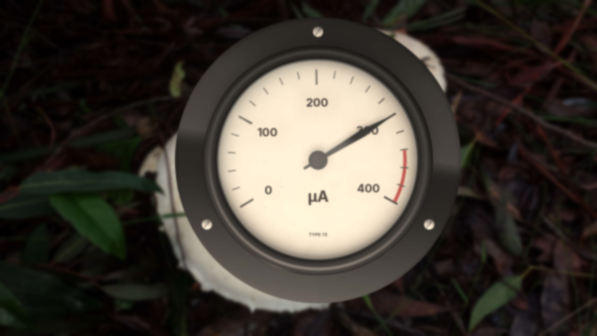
300 µA
